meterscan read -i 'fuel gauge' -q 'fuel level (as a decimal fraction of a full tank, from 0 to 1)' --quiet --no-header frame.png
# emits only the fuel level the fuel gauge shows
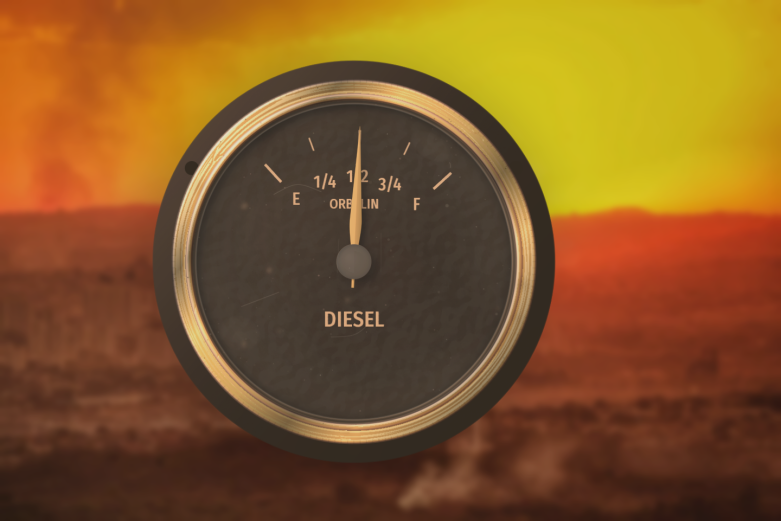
0.5
